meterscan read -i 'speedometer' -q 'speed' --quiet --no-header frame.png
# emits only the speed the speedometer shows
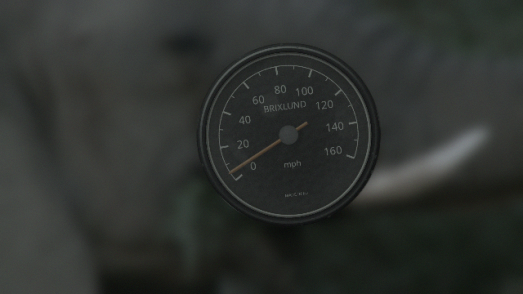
5 mph
